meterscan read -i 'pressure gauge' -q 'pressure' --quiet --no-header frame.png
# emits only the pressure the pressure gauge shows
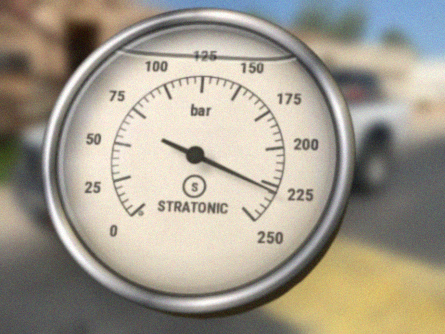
230 bar
